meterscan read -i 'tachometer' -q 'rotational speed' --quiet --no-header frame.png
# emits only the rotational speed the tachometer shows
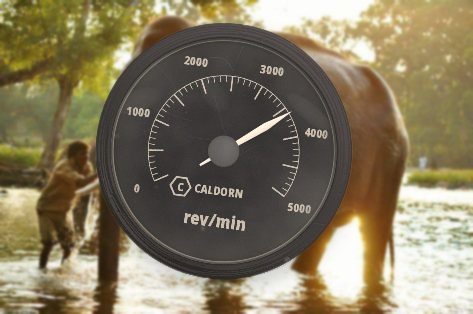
3600 rpm
